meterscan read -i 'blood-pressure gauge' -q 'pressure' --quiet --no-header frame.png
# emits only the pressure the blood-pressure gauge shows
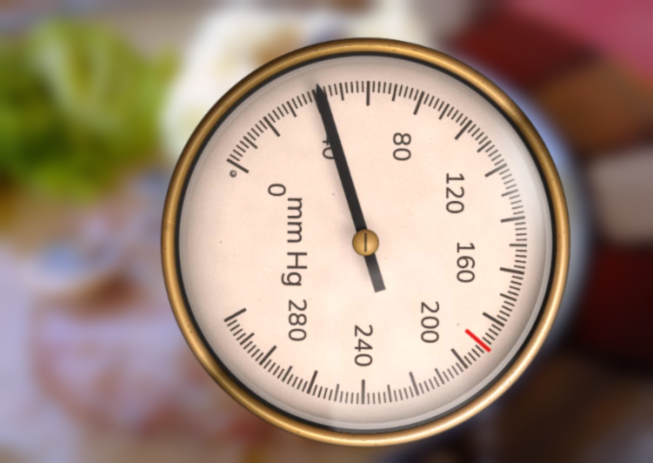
42 mmHg
